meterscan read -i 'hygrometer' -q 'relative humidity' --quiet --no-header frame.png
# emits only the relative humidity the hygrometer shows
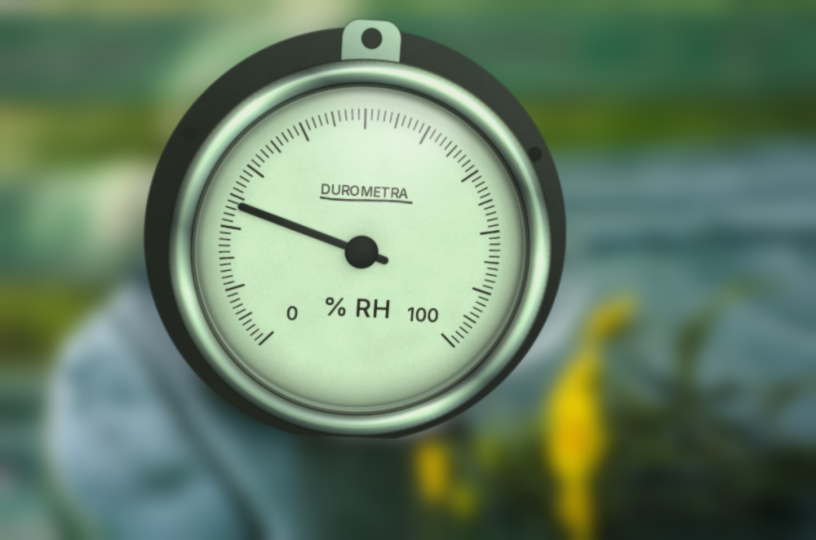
24 %
